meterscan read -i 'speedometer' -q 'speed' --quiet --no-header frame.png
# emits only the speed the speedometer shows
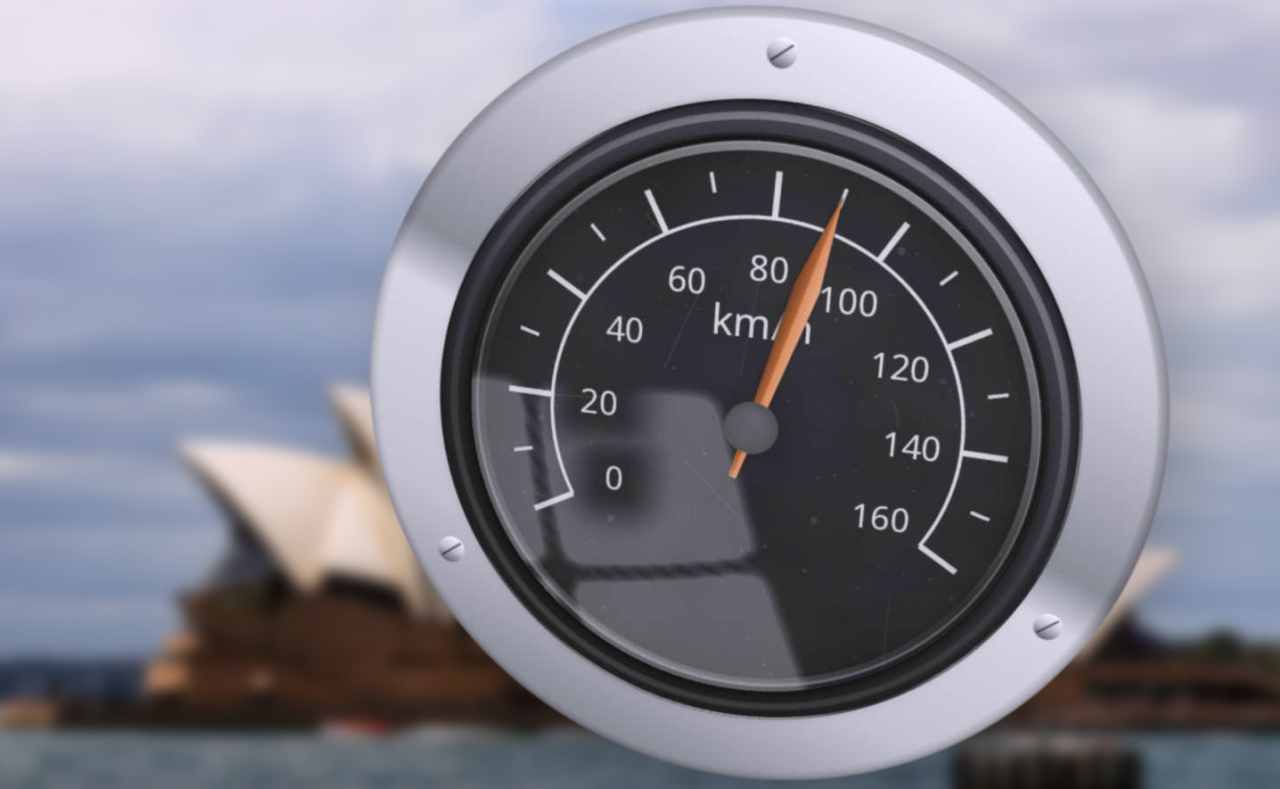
90 km/h
